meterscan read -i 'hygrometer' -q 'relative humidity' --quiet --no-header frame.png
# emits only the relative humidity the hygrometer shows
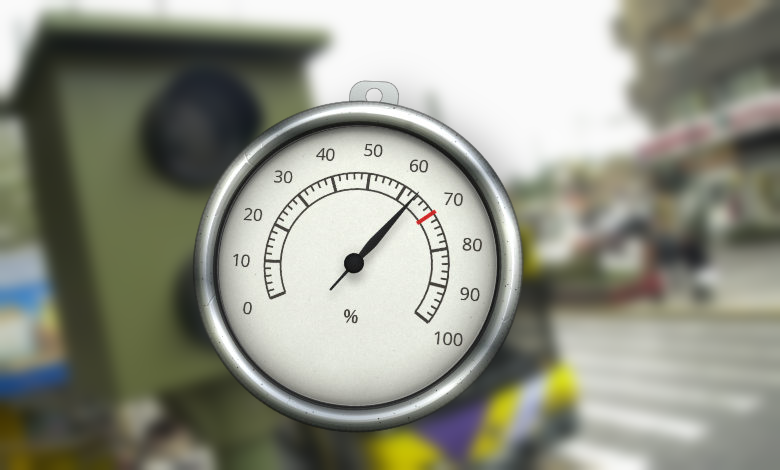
64 %
